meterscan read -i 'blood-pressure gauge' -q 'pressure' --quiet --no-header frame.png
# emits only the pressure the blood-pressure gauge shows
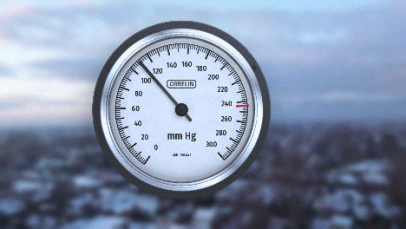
110 mmHg
